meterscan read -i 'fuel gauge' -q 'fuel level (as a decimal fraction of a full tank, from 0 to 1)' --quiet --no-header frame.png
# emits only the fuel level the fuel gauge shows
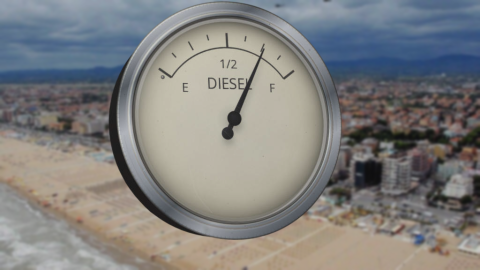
0.75
